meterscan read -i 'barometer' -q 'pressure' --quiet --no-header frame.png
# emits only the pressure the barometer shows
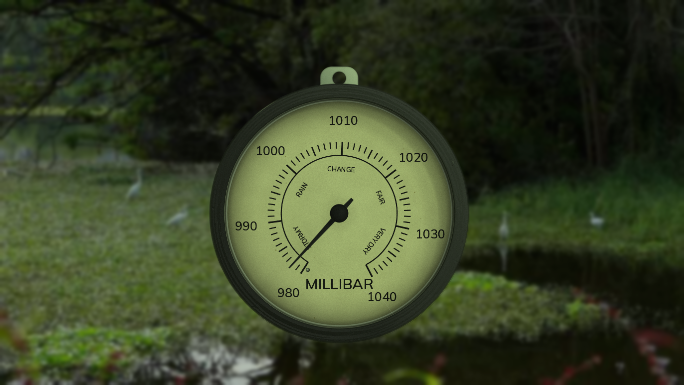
982 mbar
